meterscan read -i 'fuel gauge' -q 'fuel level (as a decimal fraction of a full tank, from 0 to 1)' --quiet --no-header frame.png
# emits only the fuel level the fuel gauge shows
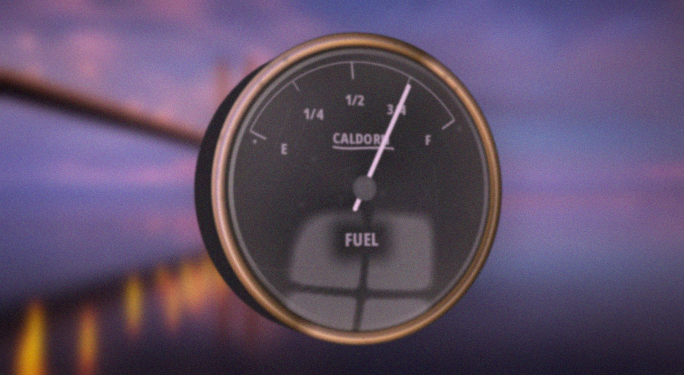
0.75
